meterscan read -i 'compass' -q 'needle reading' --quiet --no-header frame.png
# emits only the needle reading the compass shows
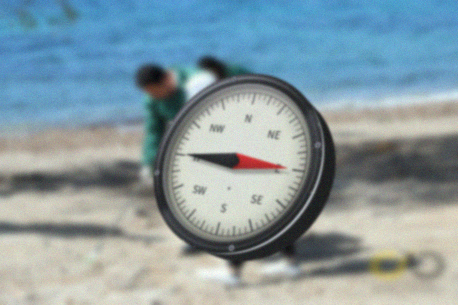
90 °
